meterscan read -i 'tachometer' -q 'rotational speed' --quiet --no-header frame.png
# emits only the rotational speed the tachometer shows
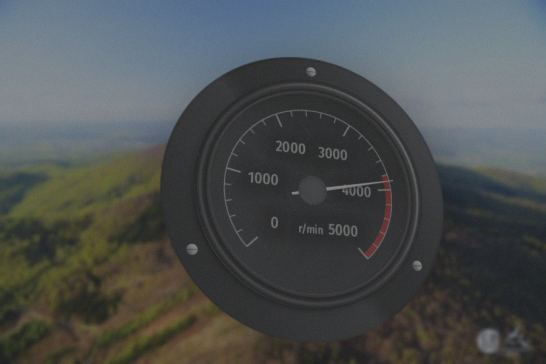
3900 rpm
